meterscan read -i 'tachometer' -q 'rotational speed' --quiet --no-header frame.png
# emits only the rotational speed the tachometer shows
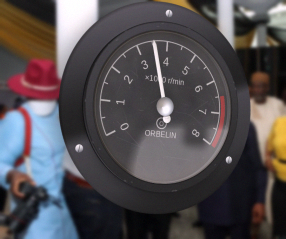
3500 rpm
